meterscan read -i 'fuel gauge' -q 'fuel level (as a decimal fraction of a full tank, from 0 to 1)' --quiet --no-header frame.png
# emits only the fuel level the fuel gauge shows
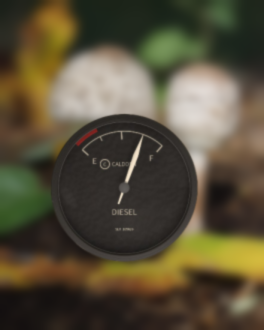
0.75
